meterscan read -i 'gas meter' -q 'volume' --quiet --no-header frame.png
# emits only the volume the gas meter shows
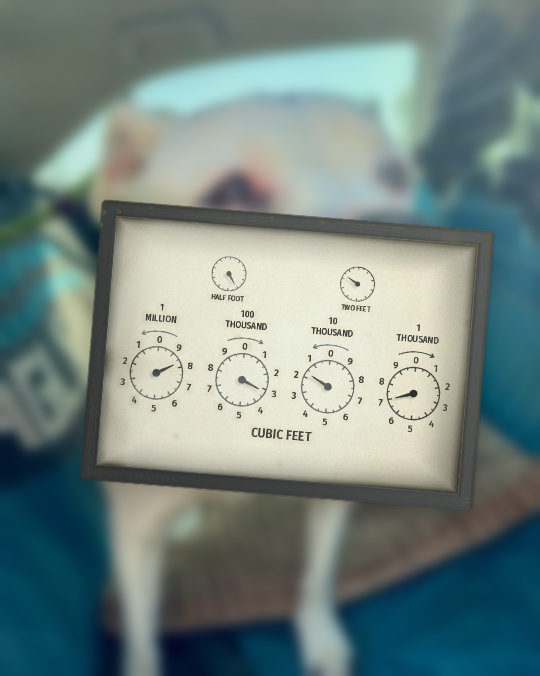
831700 ft³
